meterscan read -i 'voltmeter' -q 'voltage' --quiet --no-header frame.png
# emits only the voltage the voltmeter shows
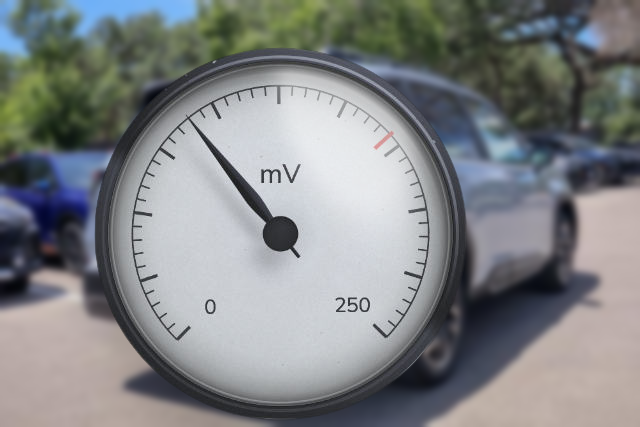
90 mV
